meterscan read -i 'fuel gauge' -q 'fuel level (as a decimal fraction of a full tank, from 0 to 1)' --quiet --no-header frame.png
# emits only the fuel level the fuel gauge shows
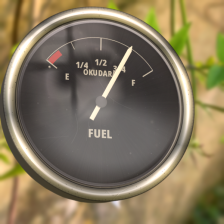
0.75
